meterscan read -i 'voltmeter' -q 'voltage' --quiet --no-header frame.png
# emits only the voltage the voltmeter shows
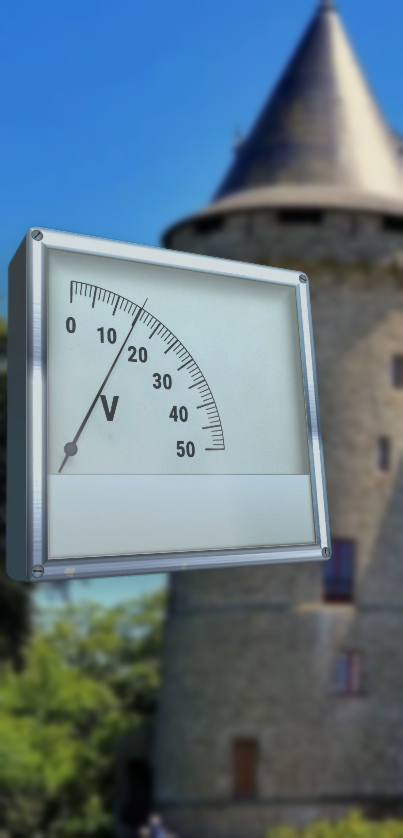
15 V
